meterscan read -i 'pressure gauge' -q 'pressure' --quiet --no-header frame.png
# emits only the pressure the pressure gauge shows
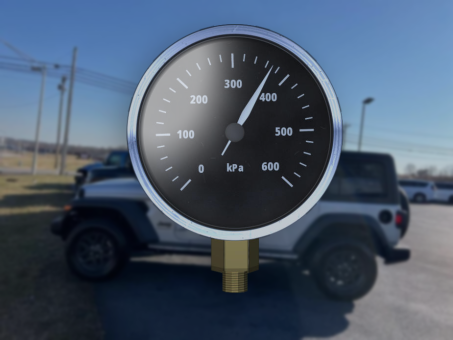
370 kPa
